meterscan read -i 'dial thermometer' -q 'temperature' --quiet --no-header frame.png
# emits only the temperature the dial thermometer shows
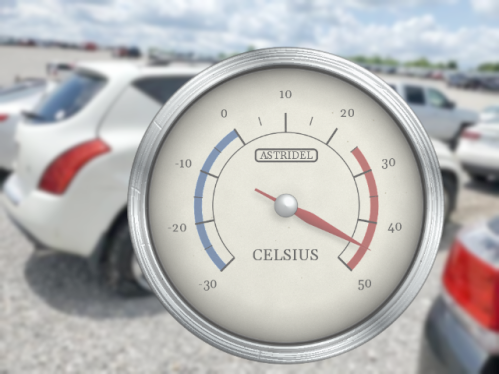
45 °C
